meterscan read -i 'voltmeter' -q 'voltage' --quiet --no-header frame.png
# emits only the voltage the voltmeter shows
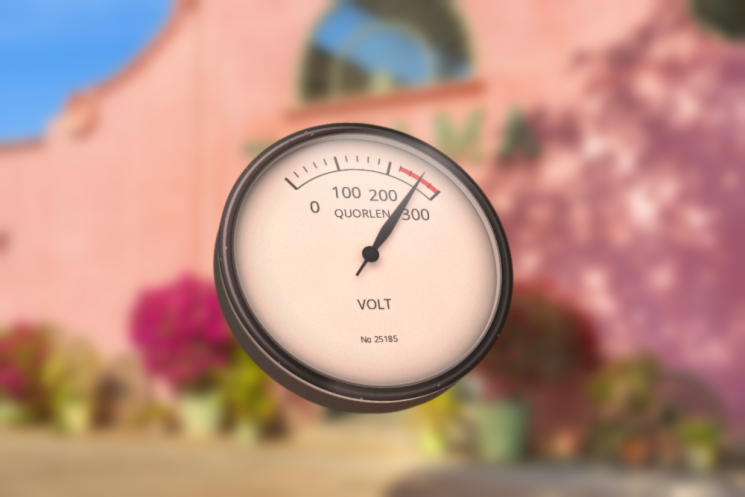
260 V
